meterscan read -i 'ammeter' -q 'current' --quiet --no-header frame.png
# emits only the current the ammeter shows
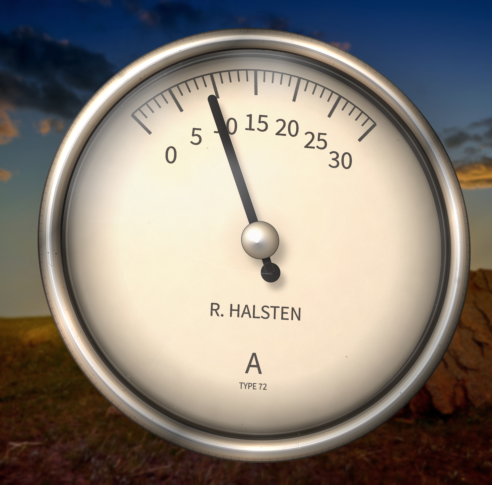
9 A
